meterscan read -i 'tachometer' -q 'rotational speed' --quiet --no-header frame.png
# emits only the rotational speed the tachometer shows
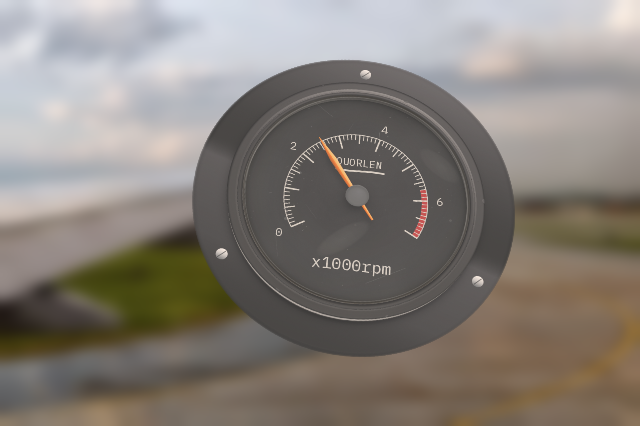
2500 rpm
